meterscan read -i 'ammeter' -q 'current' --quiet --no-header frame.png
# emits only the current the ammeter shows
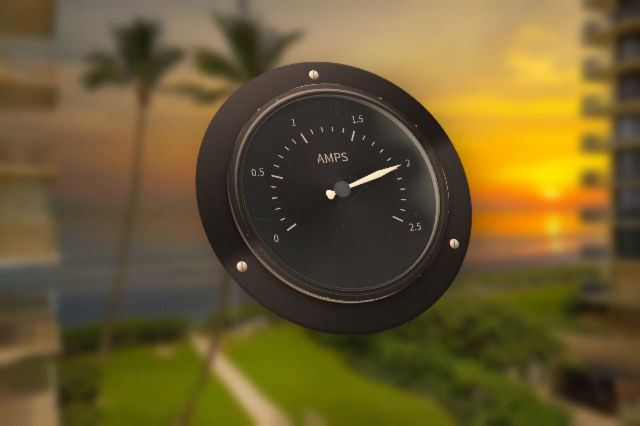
2 A
